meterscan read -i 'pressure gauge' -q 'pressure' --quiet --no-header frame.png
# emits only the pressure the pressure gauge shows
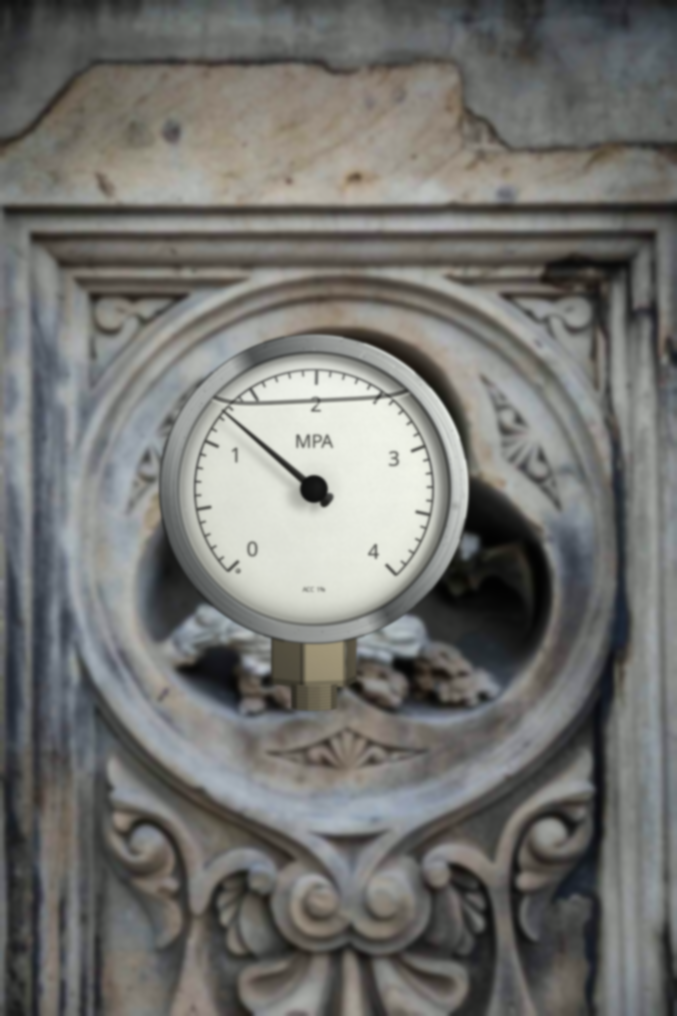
1.25 MPa
